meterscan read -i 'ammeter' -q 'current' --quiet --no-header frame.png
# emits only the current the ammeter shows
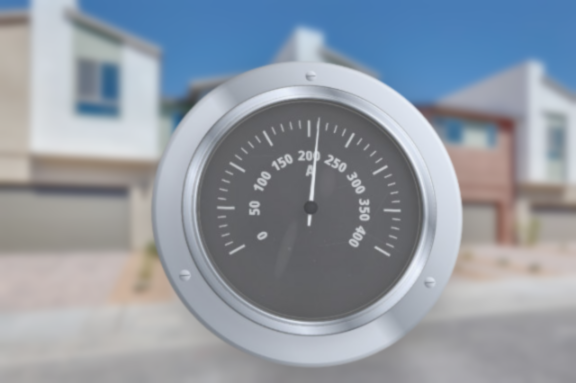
210 A
